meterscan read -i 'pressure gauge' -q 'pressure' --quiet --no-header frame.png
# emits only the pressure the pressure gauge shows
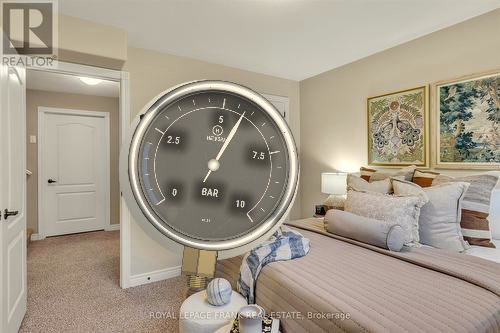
5.75 bar
